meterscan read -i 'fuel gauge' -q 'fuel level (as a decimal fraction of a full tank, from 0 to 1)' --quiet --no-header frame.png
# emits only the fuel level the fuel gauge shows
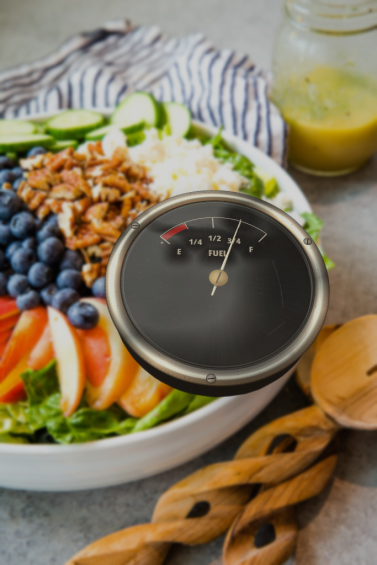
0.75
